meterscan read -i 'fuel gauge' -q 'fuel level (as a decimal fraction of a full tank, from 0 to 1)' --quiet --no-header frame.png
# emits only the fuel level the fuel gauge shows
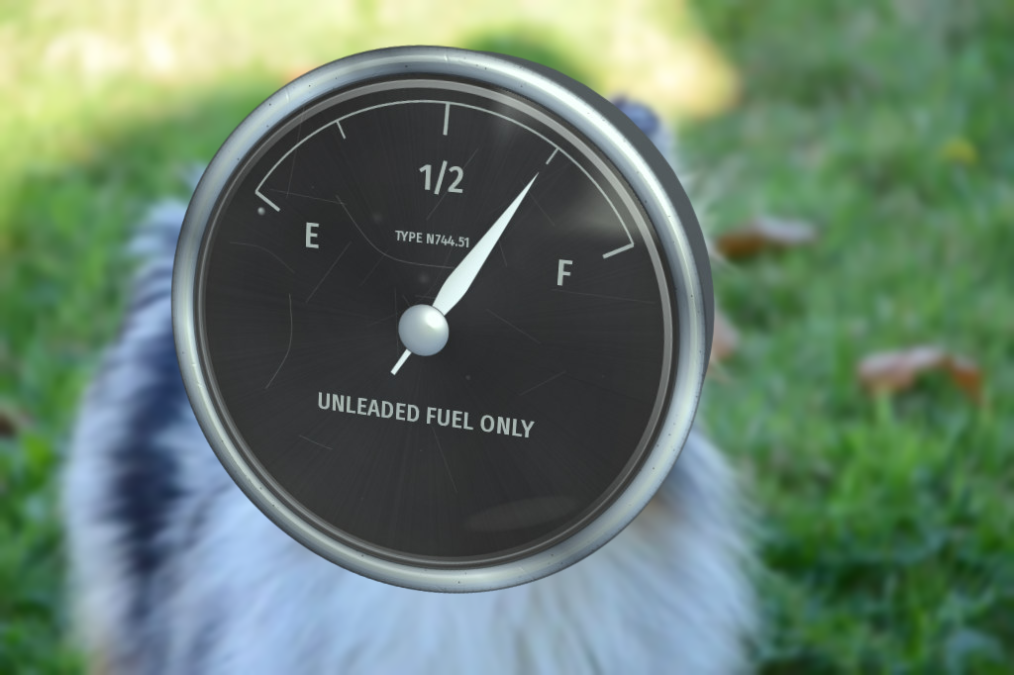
0.75
